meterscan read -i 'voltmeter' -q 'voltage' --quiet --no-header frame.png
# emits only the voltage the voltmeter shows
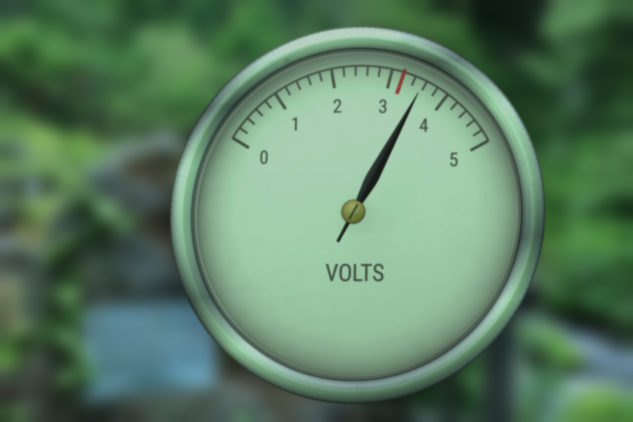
3.6 V
